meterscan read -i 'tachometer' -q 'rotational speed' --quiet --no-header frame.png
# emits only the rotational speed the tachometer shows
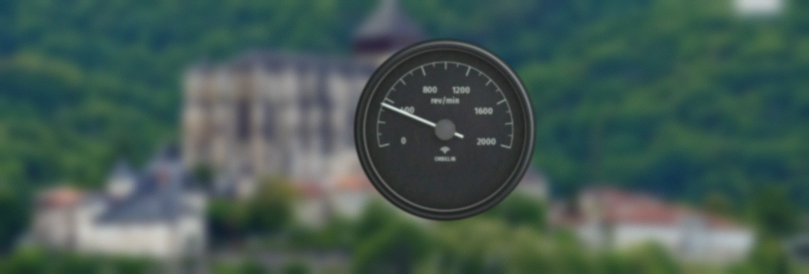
350 rpm
